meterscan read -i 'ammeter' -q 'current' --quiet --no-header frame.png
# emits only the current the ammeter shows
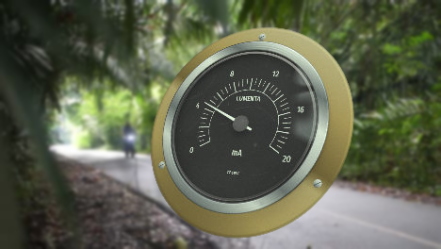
4.5 mA
